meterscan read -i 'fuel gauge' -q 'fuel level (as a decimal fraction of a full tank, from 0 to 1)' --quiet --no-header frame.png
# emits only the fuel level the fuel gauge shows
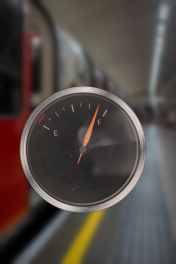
0.875
